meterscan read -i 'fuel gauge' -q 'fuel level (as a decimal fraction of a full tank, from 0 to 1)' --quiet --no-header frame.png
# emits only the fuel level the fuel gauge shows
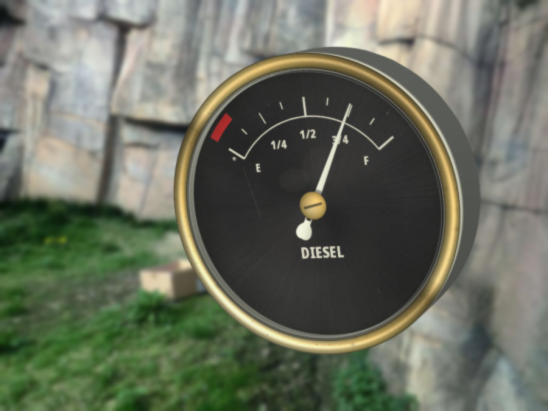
0.75
